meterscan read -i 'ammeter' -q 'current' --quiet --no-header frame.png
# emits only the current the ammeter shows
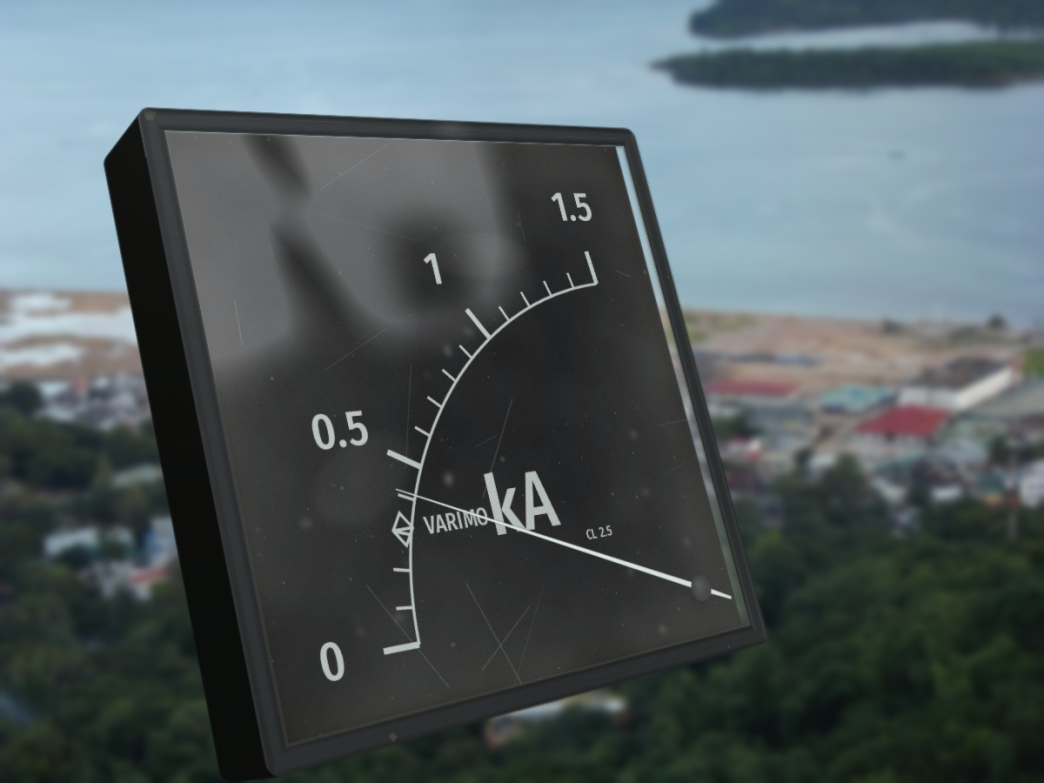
0.4 kA
